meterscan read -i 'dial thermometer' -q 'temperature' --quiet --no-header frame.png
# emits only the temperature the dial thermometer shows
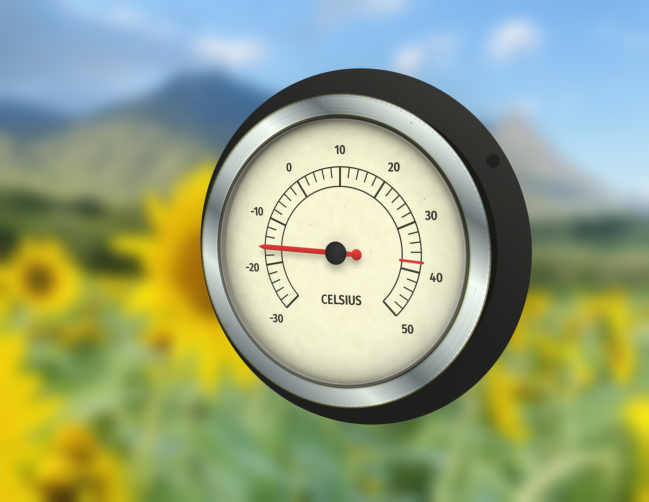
-16 °C
